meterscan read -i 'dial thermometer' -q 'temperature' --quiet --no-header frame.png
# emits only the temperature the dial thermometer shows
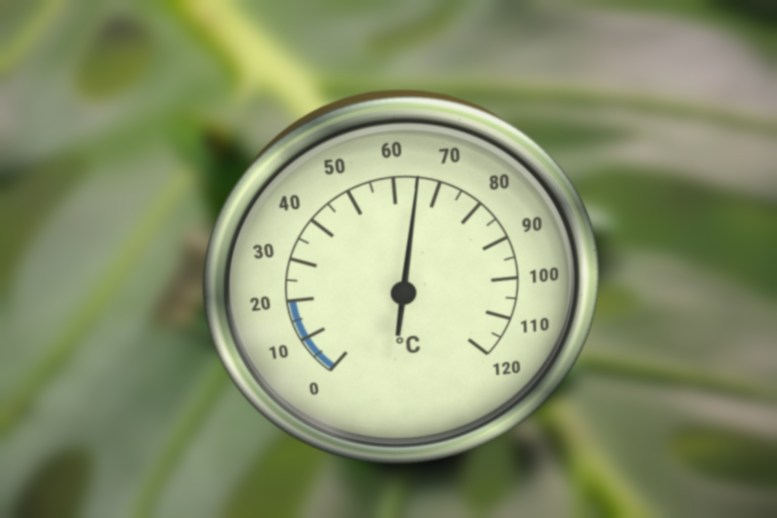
65 °C
